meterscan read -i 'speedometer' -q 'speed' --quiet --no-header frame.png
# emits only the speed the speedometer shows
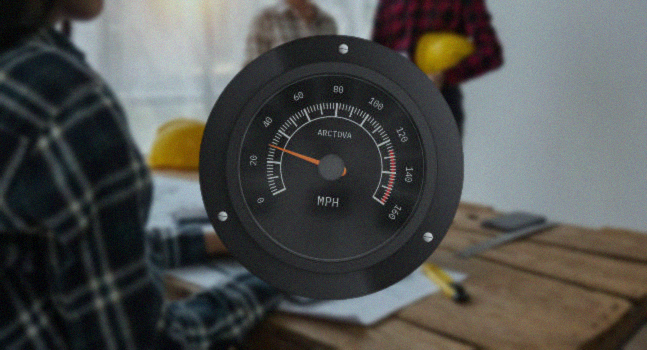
30 mph
